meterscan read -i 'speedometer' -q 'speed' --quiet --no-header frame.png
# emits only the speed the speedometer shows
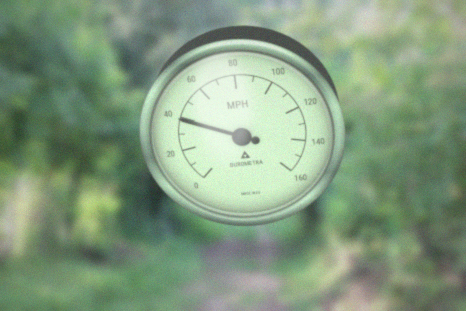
40 mph
